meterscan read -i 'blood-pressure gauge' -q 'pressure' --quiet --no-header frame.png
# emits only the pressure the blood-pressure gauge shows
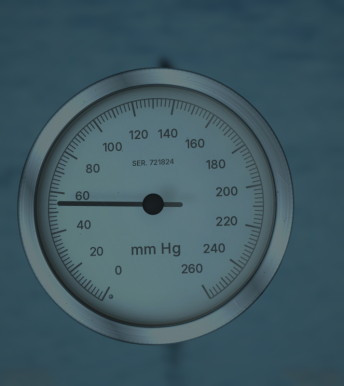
54 mmHg
